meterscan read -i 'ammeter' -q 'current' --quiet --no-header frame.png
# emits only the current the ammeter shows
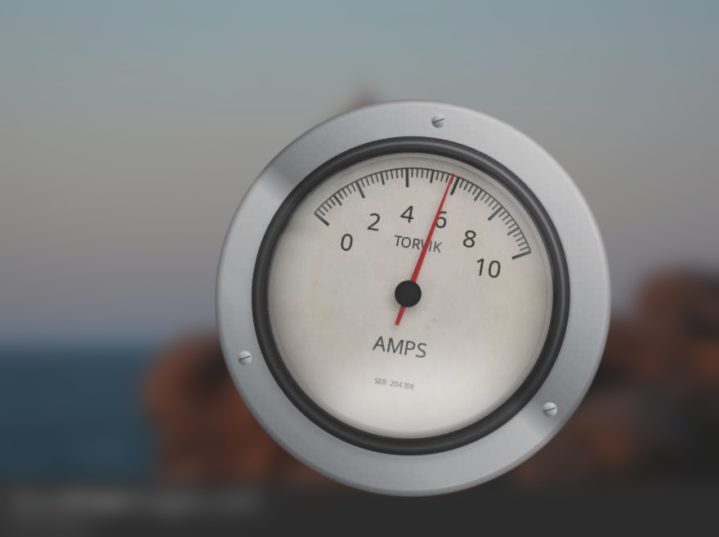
5.8 A
